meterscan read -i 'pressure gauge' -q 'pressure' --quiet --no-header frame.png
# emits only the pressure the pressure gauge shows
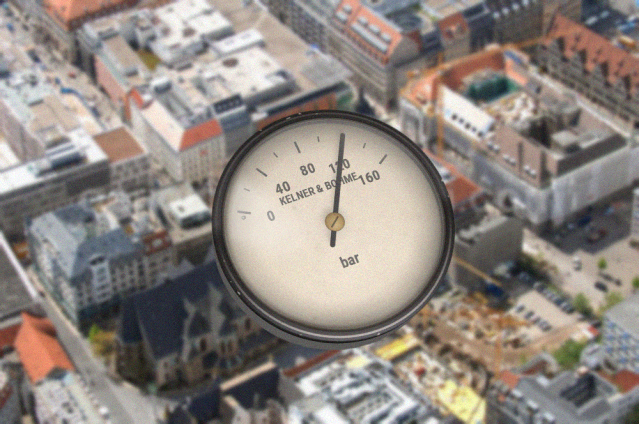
120 bar
